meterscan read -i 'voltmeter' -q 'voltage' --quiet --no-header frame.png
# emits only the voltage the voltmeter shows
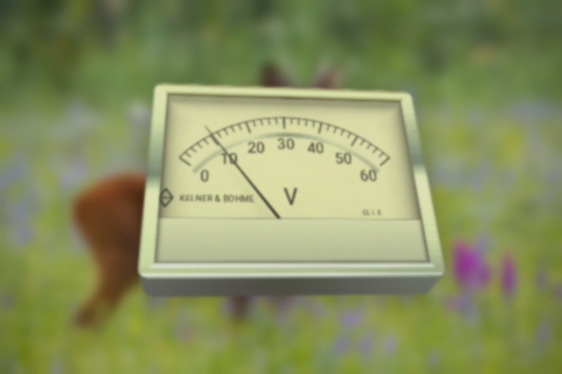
10 V
